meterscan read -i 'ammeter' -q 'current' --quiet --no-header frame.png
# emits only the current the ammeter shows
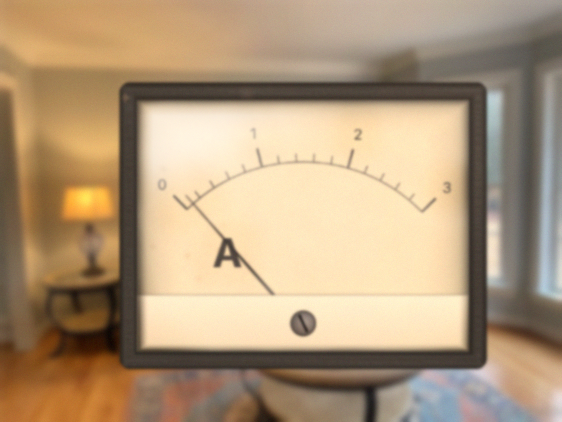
0.1 A
